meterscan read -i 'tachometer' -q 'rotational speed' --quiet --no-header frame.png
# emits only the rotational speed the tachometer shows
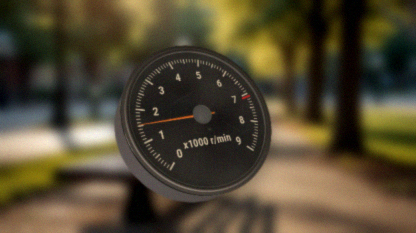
1500 rpm
